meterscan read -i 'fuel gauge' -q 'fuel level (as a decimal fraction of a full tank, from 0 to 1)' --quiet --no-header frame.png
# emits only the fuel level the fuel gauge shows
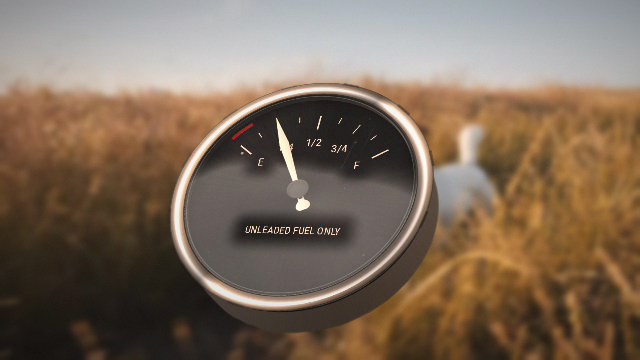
0.25
